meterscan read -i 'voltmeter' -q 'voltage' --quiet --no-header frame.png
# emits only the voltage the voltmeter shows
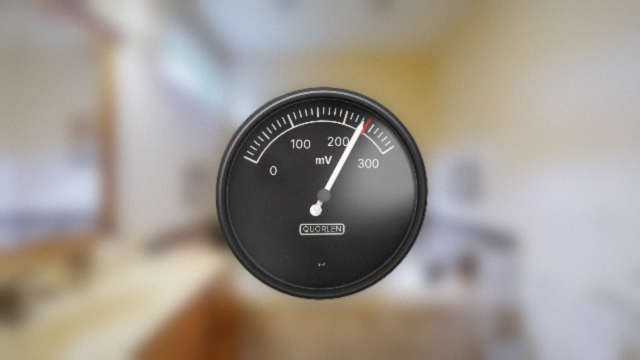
230 mV
